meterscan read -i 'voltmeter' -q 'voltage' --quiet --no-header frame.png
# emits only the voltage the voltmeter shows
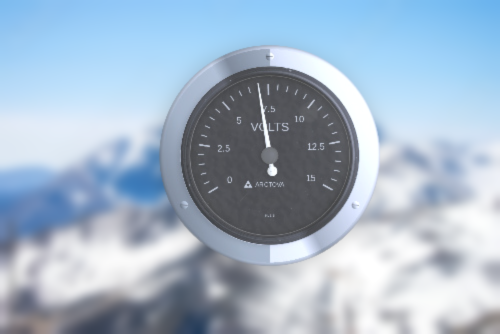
7 V
